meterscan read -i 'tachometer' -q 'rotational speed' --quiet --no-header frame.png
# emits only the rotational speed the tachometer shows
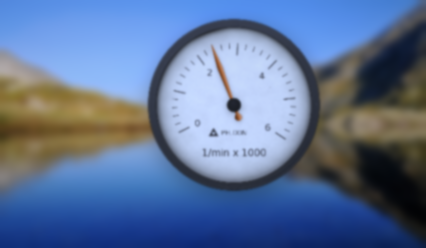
2400 rpm
